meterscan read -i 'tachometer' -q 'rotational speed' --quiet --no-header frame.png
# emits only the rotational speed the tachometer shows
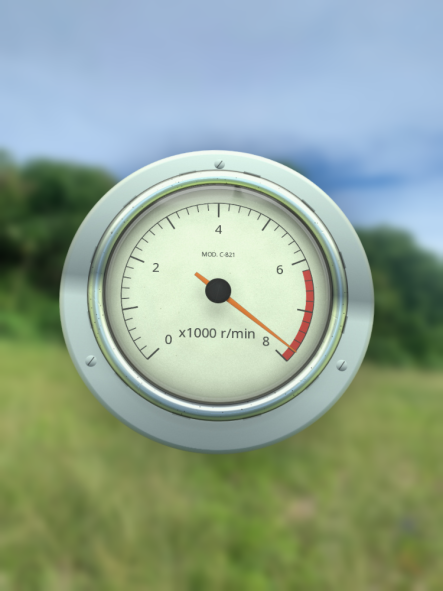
7800 rpm
